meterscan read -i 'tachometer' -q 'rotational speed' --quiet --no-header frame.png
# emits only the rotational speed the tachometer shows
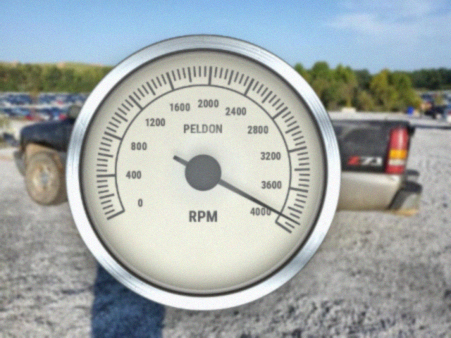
3900 rpm
